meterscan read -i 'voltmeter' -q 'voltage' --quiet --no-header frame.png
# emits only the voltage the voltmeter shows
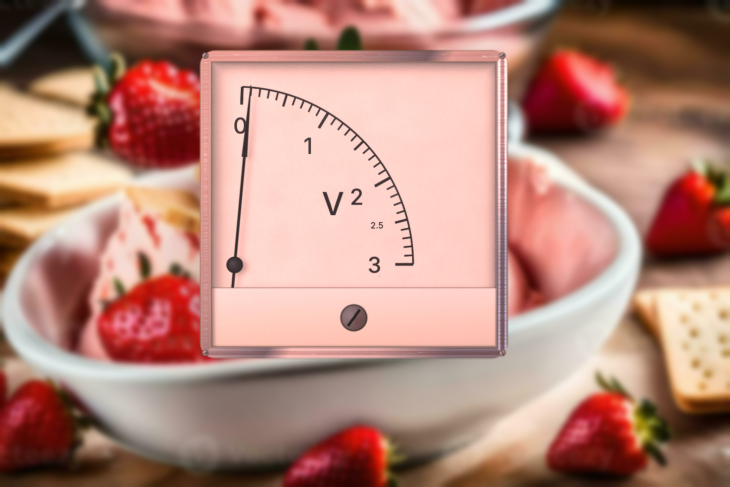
0.1 V
